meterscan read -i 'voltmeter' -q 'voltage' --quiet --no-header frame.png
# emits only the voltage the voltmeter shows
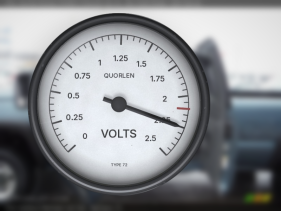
2.25 V
